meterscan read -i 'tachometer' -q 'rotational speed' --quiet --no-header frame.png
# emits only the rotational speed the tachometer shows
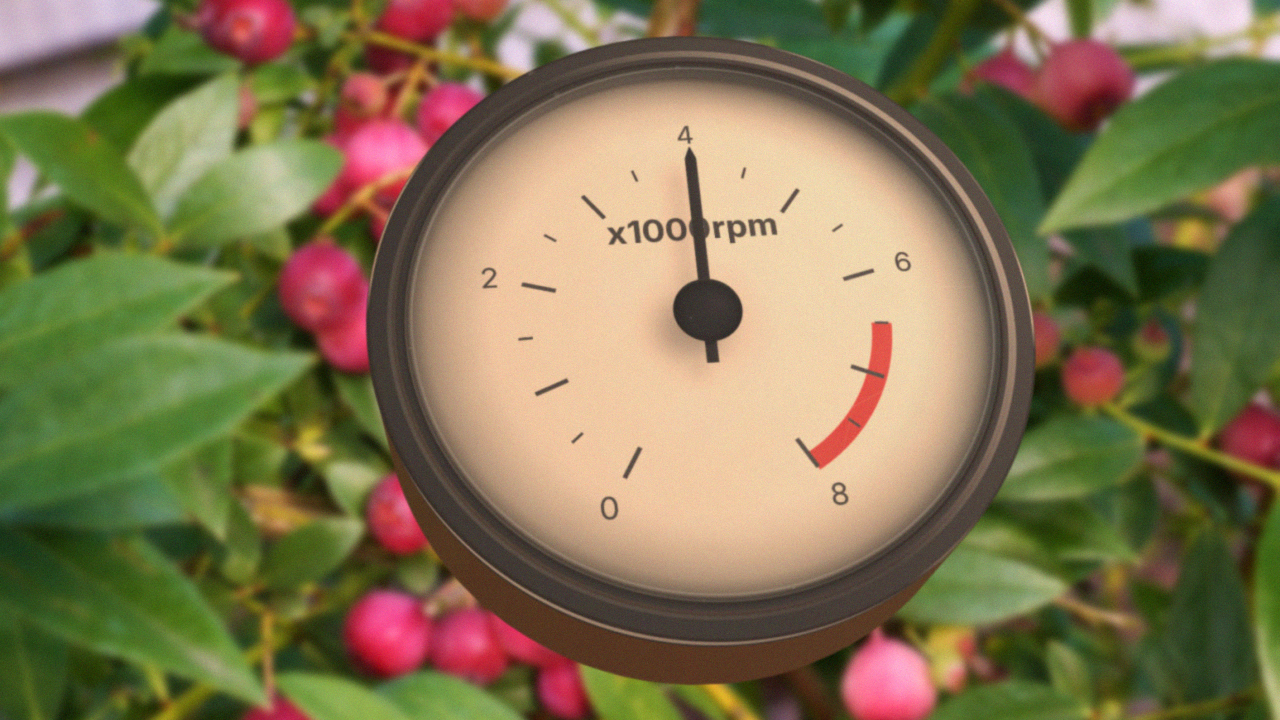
4000 rpm
